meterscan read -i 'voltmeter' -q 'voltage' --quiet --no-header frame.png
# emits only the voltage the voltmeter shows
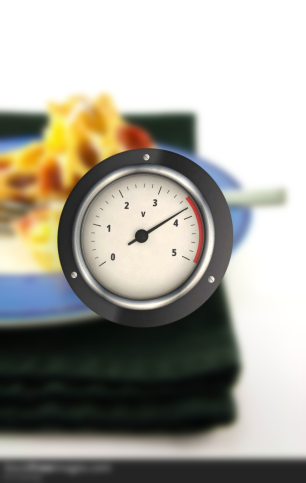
3.8 V
